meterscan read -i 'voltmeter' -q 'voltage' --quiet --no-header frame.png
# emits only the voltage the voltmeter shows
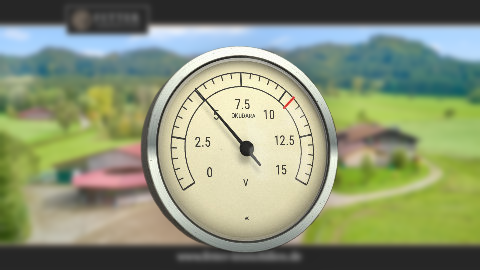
5 V
